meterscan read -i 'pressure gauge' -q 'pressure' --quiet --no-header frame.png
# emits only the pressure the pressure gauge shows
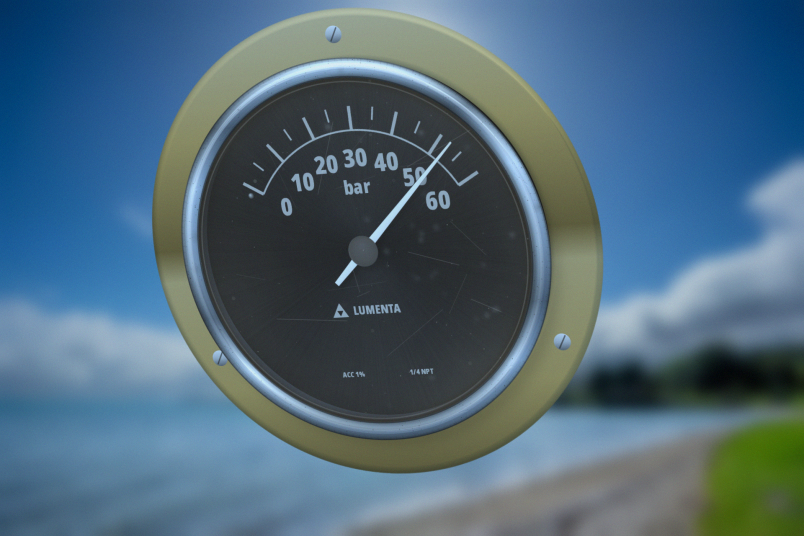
52.5 bar
